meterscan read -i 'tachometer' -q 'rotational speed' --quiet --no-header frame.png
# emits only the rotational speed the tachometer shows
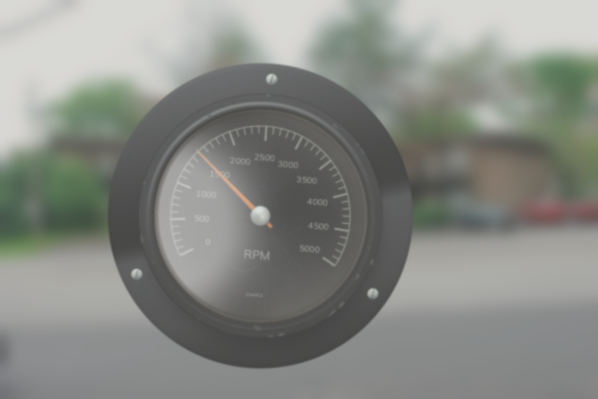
1500 rpm
